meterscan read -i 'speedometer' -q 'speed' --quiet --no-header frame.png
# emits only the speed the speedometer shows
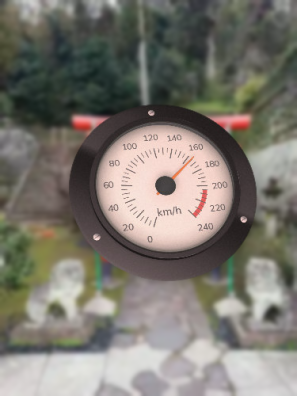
165 km/h
